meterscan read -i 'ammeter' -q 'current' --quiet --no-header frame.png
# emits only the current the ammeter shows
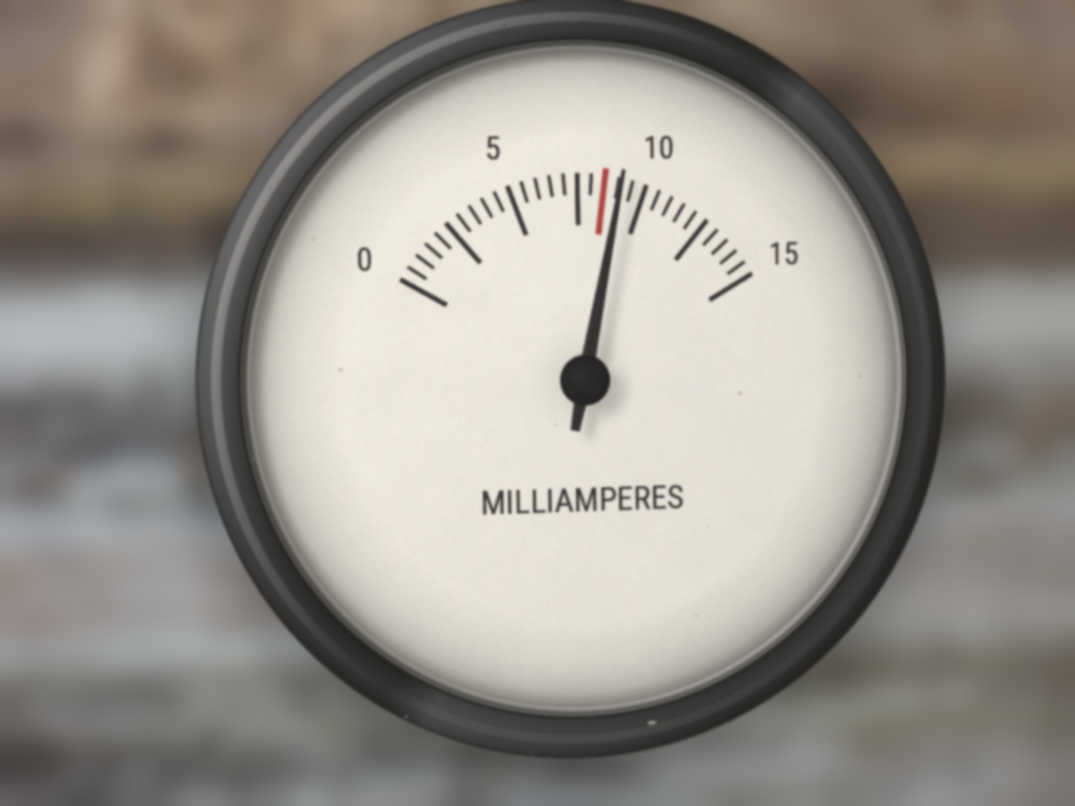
9 mA
